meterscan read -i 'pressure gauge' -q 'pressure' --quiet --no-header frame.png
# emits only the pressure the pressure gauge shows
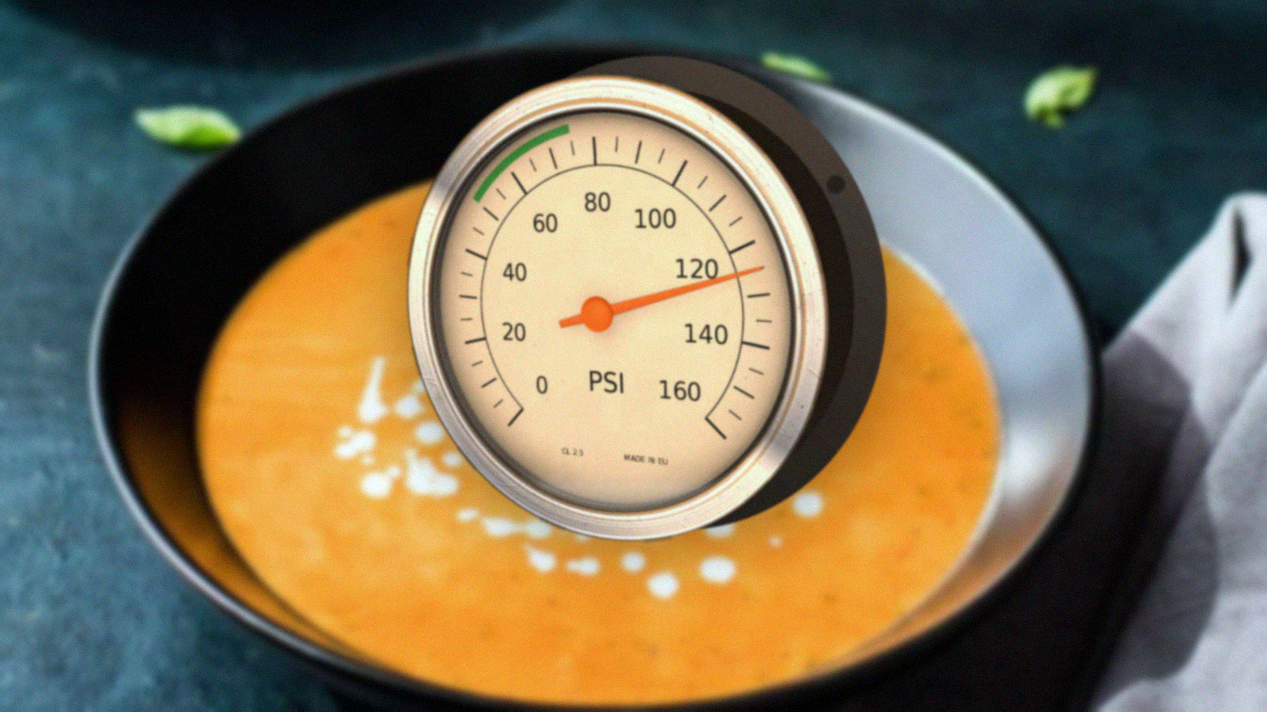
125 psi
